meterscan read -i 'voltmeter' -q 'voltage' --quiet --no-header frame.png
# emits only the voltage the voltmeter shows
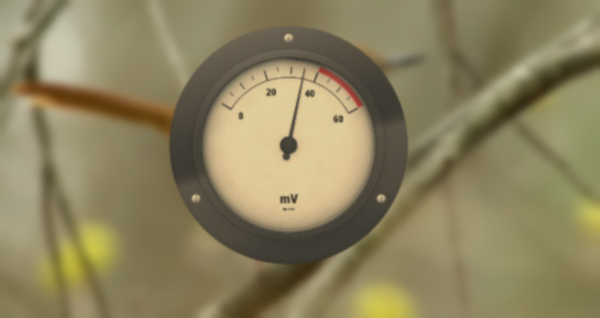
35 mV
